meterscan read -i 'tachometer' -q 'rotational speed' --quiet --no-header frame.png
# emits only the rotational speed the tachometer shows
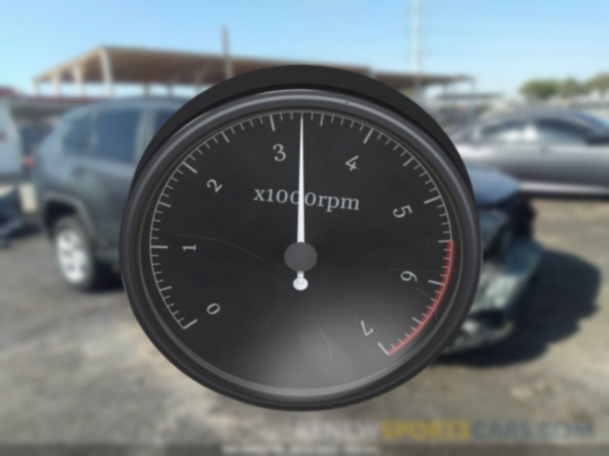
3300 rpm
